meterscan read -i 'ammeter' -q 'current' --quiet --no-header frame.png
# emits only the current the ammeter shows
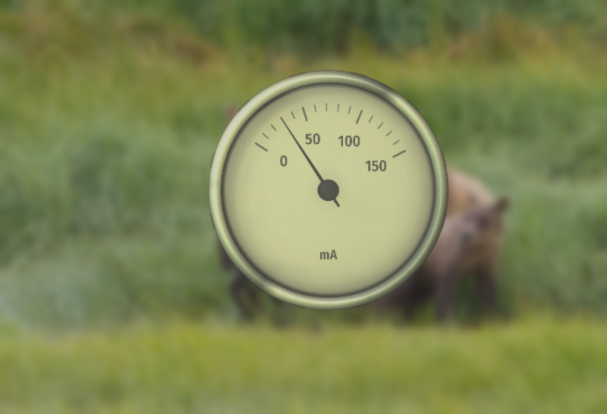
30 mA
